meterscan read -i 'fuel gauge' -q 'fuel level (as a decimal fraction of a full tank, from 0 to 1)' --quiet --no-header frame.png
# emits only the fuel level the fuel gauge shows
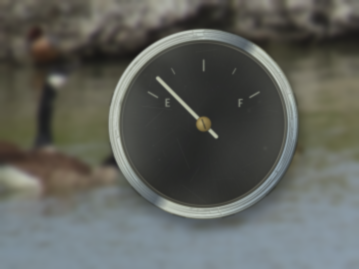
0.125
